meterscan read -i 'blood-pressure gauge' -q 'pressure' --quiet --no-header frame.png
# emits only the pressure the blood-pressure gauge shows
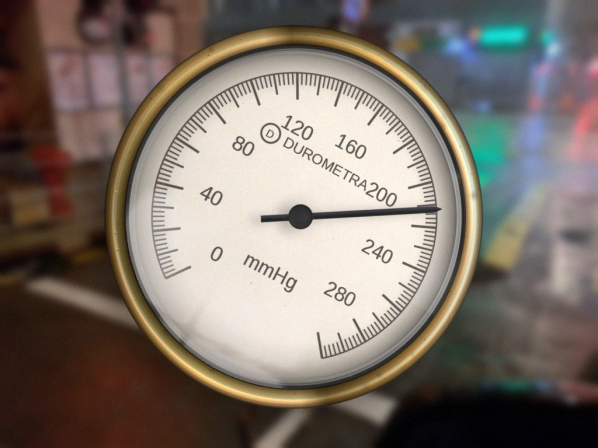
212 mmHg
